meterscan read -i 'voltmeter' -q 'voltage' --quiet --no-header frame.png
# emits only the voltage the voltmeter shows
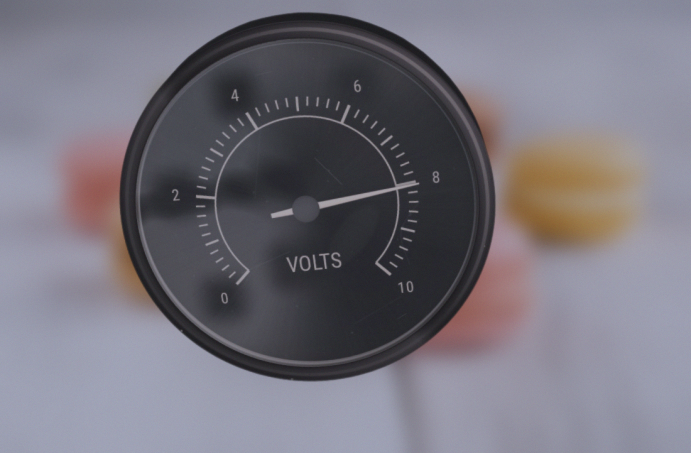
8 V
